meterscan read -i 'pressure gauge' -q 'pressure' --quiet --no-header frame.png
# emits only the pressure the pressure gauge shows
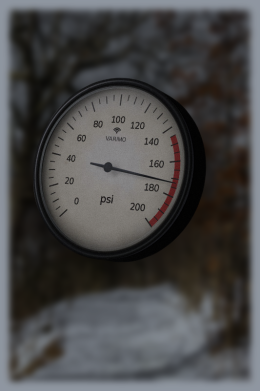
172.5 psi
